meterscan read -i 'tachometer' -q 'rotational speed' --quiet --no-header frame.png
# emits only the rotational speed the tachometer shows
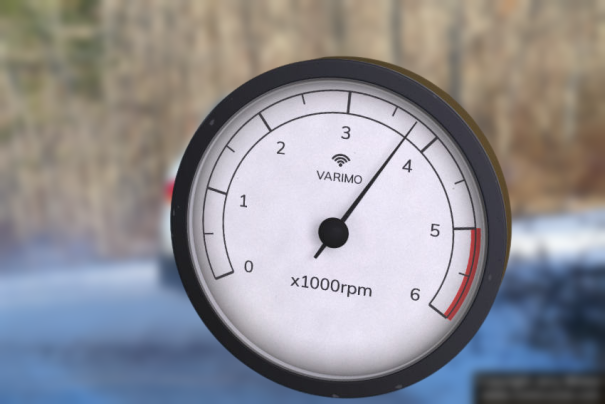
3750 rpm
